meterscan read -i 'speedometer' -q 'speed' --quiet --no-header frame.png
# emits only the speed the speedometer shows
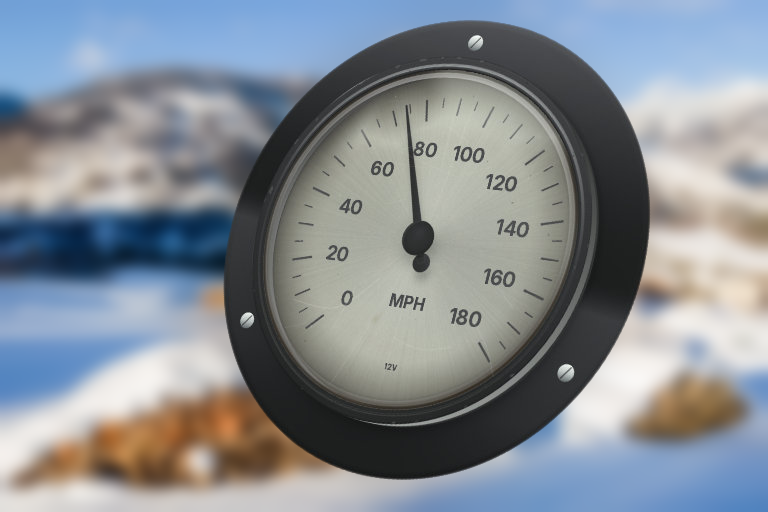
75 mph
